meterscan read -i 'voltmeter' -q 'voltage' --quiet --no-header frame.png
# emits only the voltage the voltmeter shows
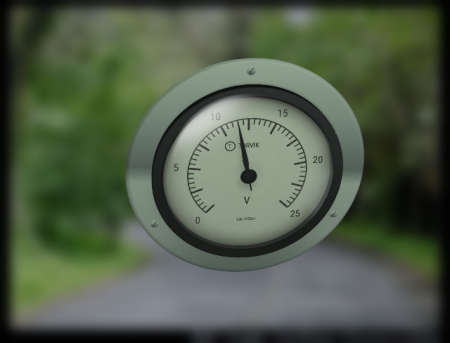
11.5 V
